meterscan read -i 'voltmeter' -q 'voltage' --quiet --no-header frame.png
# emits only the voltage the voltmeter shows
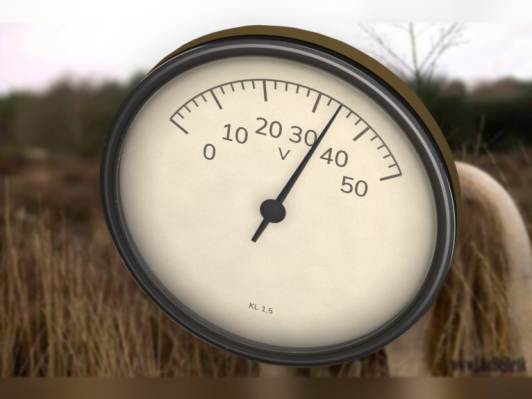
34 V
